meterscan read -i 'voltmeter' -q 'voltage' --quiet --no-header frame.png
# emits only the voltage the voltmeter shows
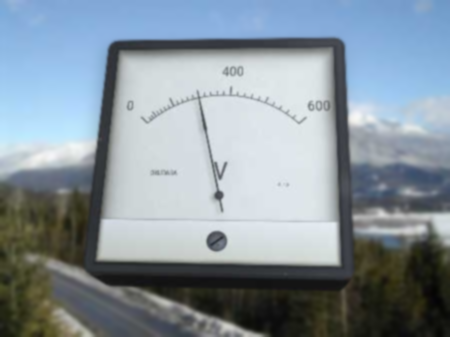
300 V
